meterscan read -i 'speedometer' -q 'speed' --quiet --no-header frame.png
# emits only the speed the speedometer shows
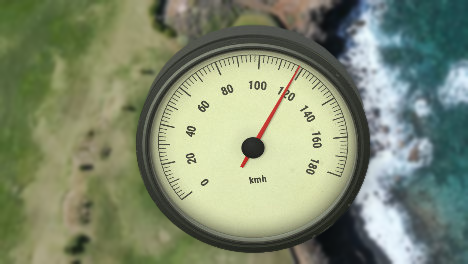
118 km/h
